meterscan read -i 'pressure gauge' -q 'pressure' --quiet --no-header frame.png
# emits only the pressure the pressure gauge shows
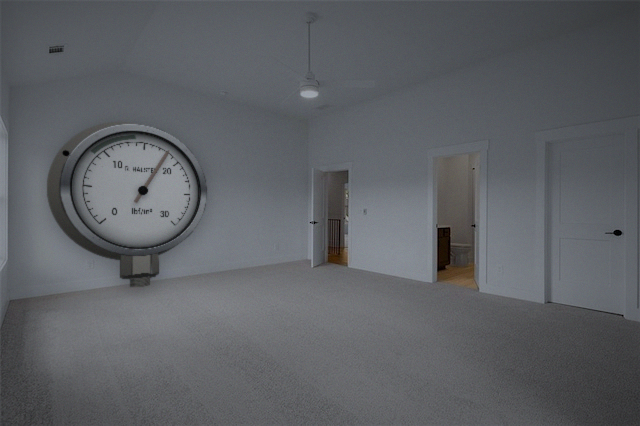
18 psi
